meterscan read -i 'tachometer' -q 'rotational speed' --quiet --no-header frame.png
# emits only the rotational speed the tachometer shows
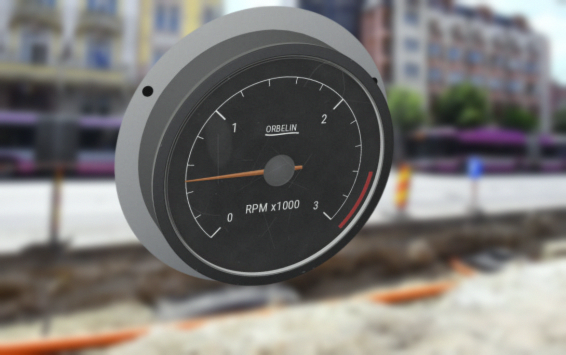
500 rpm
